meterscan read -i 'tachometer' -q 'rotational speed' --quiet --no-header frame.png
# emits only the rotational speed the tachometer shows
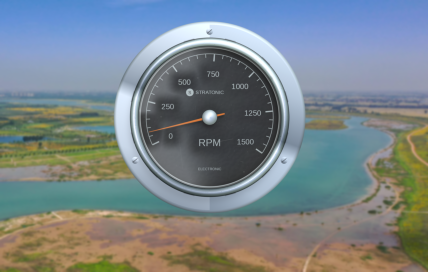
75 rpm
